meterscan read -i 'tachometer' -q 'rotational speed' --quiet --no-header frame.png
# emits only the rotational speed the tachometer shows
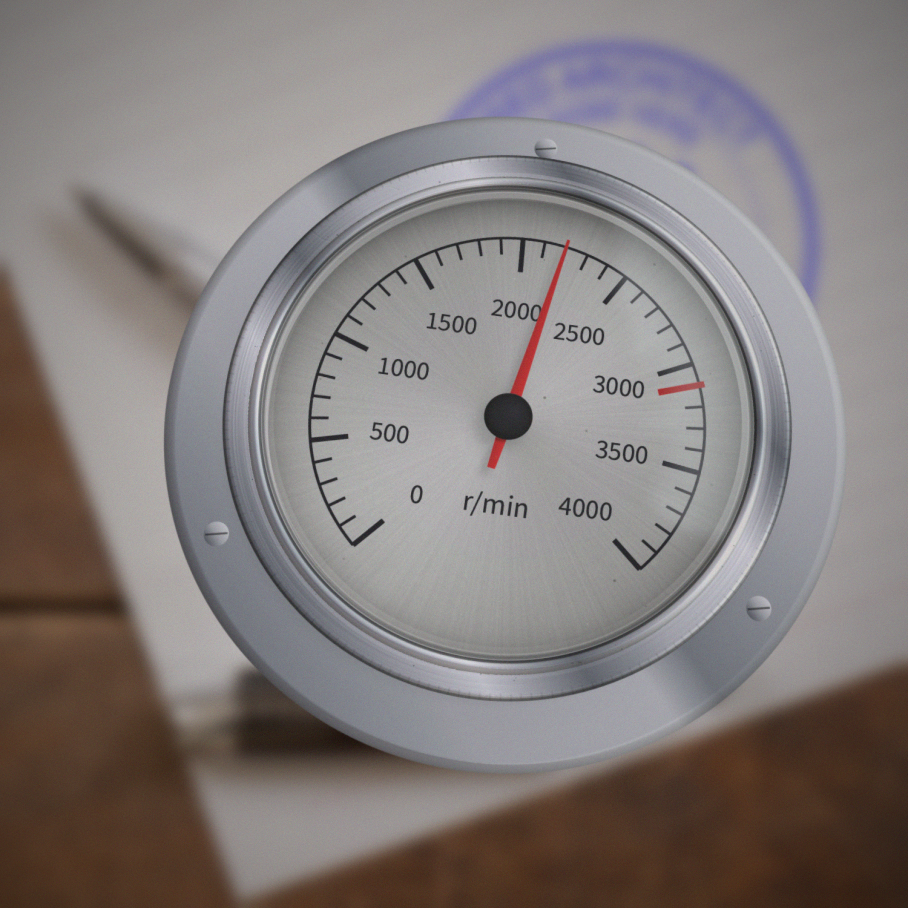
2200 rpm
